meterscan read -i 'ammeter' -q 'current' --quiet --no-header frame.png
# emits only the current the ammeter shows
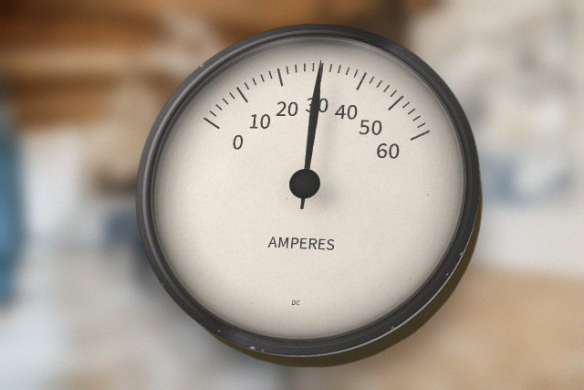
30 A
